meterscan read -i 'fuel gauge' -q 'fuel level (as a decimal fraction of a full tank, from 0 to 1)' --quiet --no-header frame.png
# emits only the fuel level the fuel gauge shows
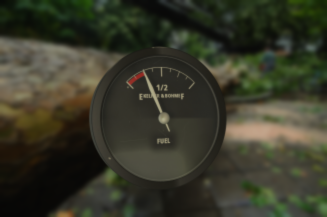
0.25
